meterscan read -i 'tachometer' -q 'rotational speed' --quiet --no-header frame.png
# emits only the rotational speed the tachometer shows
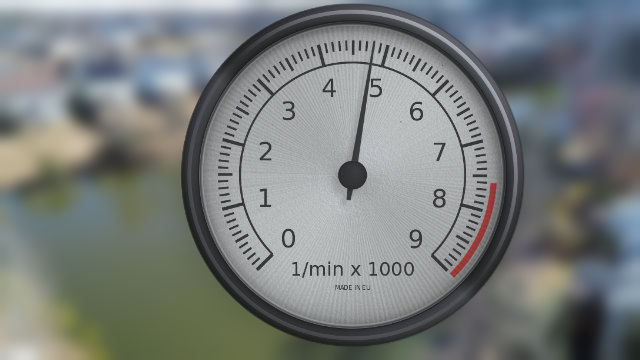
4800 rpm
